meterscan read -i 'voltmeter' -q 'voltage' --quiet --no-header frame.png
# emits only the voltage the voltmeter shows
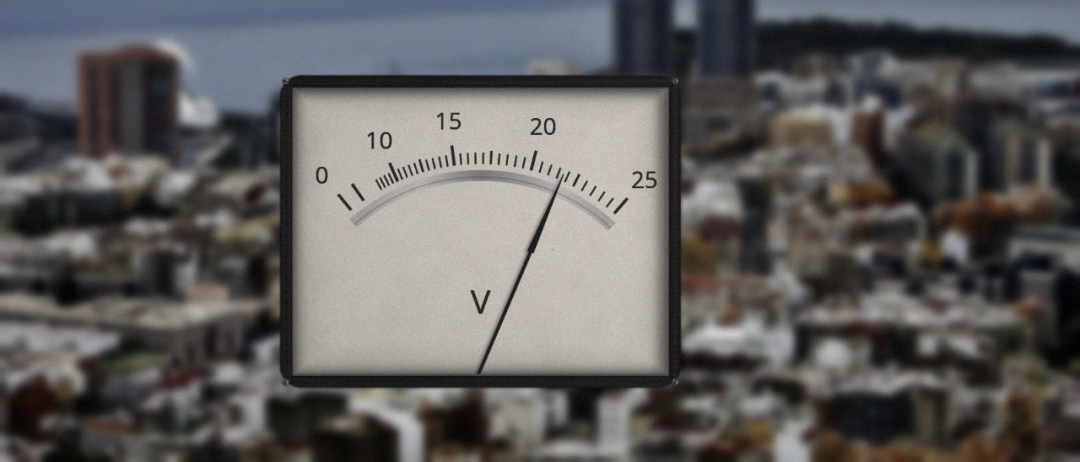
21.75 V
